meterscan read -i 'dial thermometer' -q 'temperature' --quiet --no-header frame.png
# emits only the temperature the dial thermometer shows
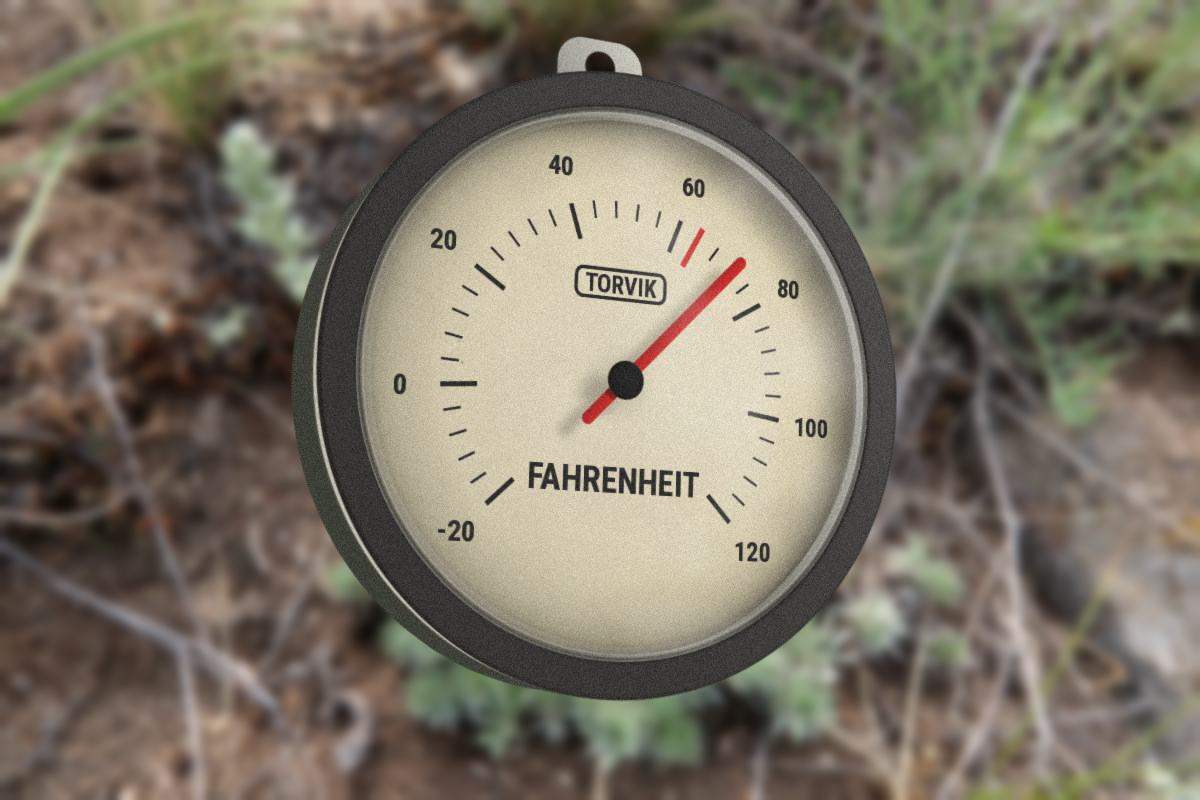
72 °F
